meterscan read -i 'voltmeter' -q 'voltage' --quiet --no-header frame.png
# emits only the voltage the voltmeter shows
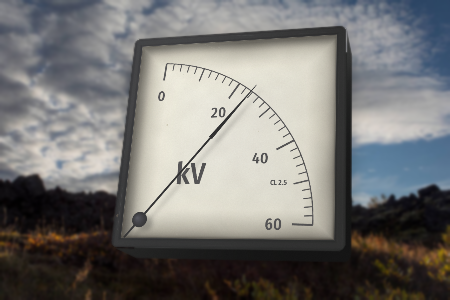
24 kV
